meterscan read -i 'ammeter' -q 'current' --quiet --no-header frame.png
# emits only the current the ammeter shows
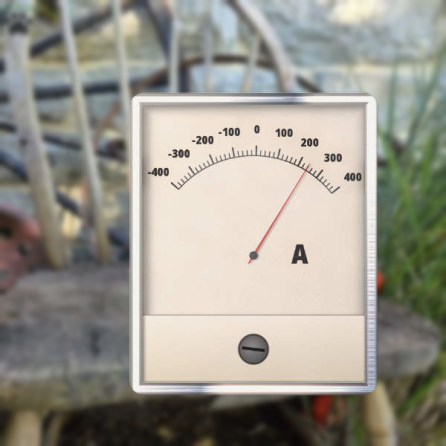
240 A
